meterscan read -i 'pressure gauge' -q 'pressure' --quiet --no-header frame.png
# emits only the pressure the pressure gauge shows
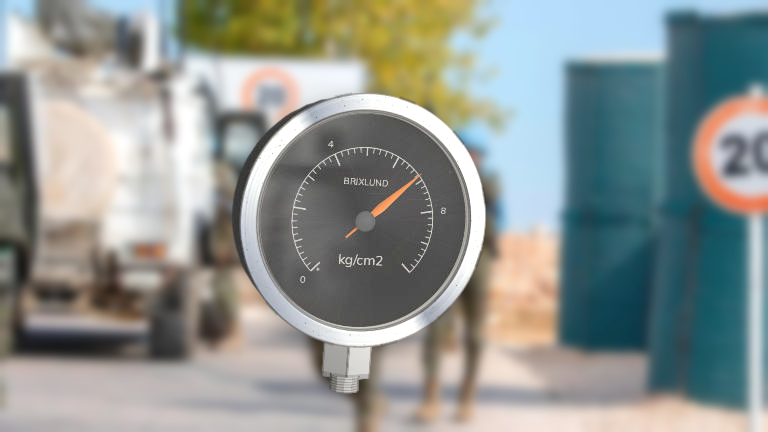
6.8 kg/cm²
